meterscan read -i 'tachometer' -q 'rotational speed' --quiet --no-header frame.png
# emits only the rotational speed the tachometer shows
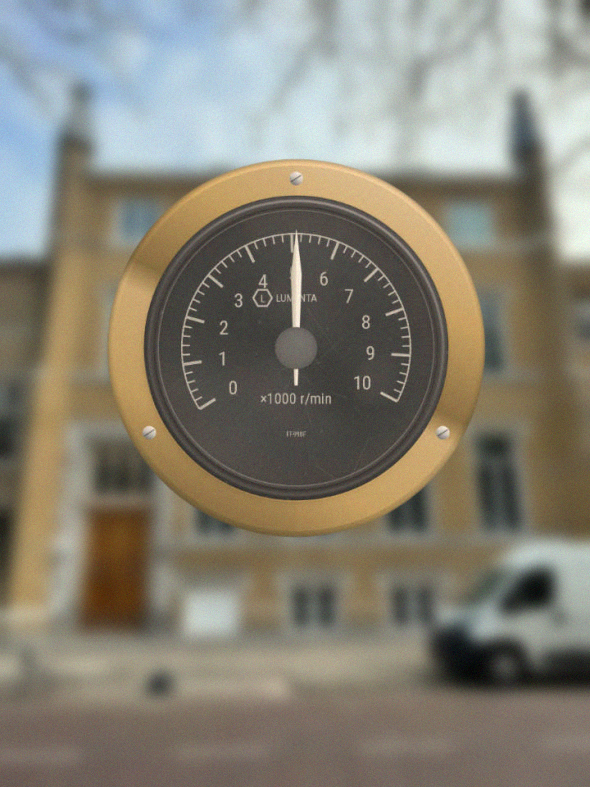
5100 rpm
